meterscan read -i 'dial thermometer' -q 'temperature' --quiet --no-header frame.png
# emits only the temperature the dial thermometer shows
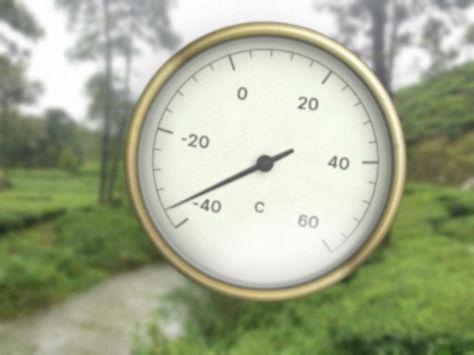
-36 °C
